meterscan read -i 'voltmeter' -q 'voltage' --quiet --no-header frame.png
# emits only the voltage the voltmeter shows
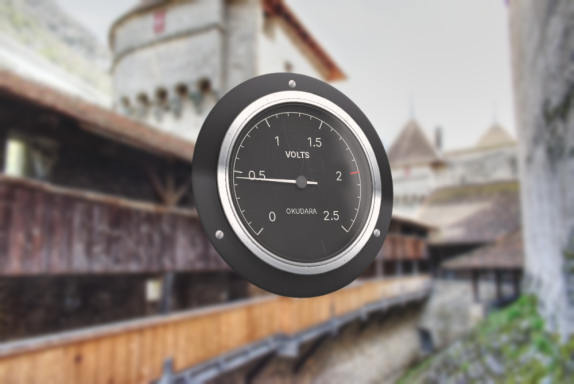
0.45 V
